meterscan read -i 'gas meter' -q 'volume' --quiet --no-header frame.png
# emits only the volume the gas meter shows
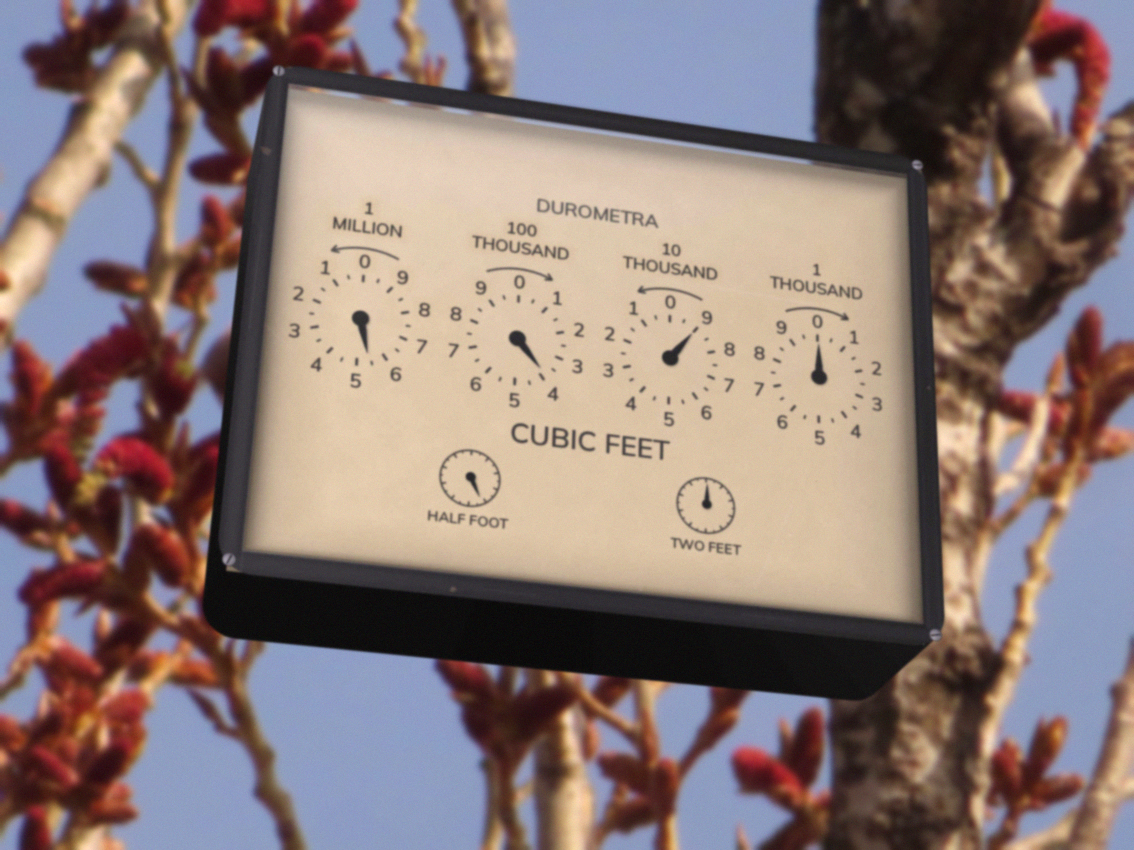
539000 ft³
